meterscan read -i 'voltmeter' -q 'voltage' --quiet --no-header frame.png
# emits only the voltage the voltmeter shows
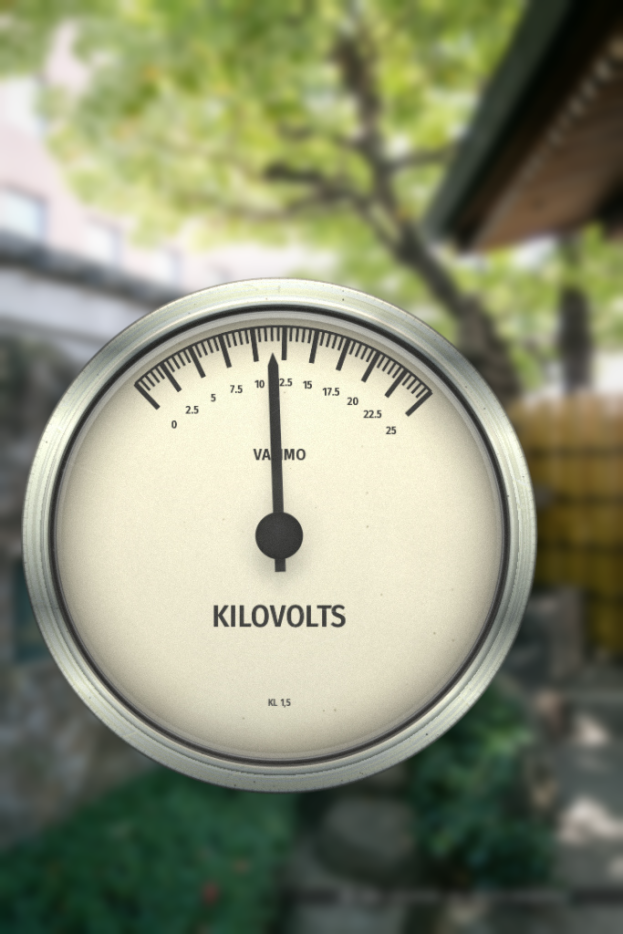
11.5 kV
